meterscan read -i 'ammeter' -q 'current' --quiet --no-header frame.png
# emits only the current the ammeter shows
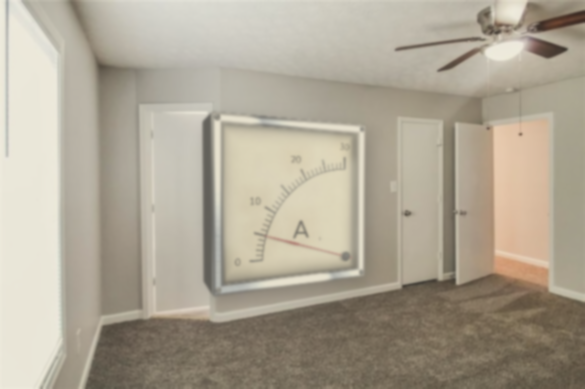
5 A
